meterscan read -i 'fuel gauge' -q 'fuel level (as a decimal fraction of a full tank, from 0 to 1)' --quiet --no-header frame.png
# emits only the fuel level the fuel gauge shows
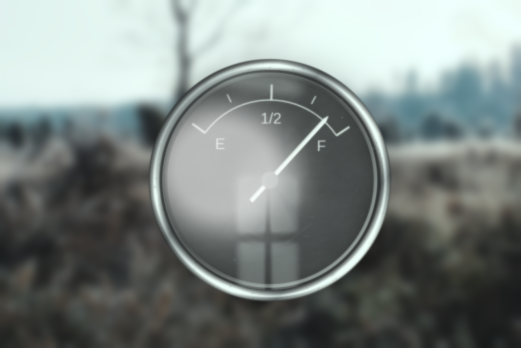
0.875
